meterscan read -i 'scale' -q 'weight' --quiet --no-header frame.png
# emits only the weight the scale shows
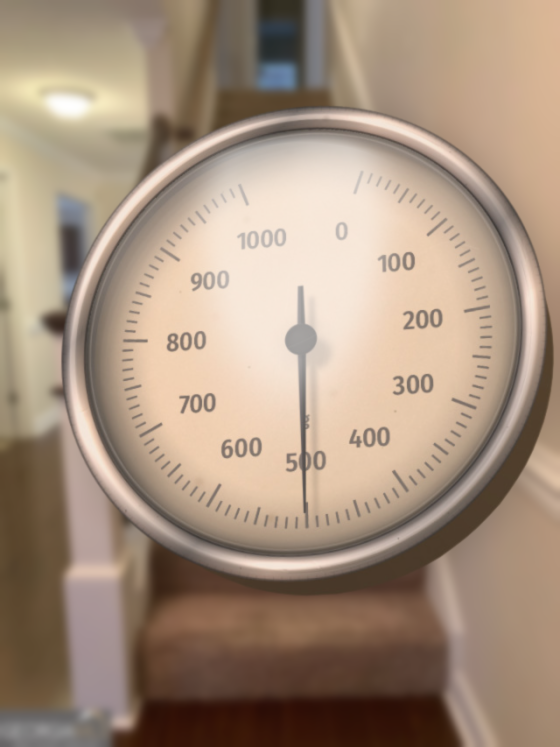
500 g
